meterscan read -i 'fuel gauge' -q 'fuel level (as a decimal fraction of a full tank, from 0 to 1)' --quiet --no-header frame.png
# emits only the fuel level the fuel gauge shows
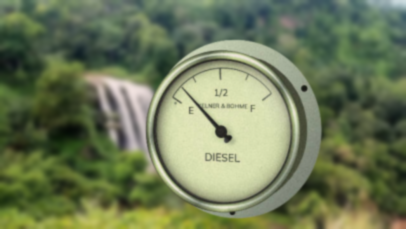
0.125
